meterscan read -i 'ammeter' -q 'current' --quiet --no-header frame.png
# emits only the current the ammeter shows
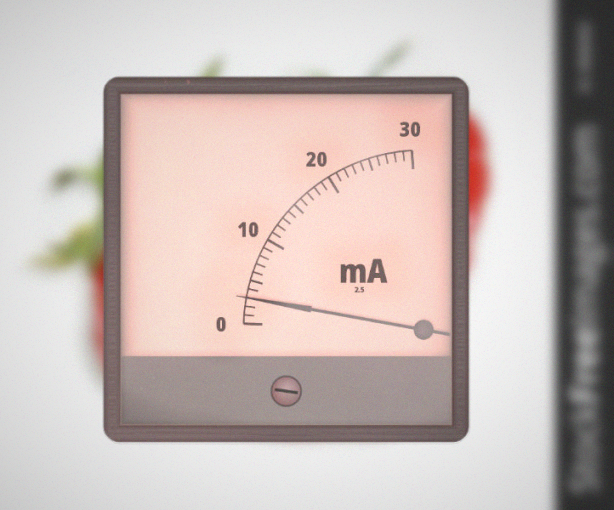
3 mA
